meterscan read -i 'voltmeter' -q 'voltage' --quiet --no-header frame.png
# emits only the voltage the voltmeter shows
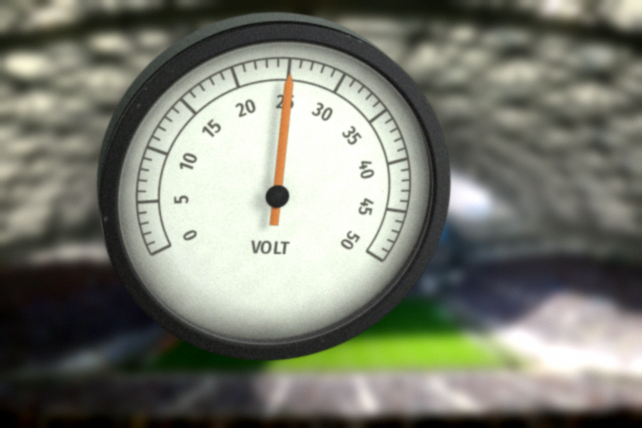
25 V
